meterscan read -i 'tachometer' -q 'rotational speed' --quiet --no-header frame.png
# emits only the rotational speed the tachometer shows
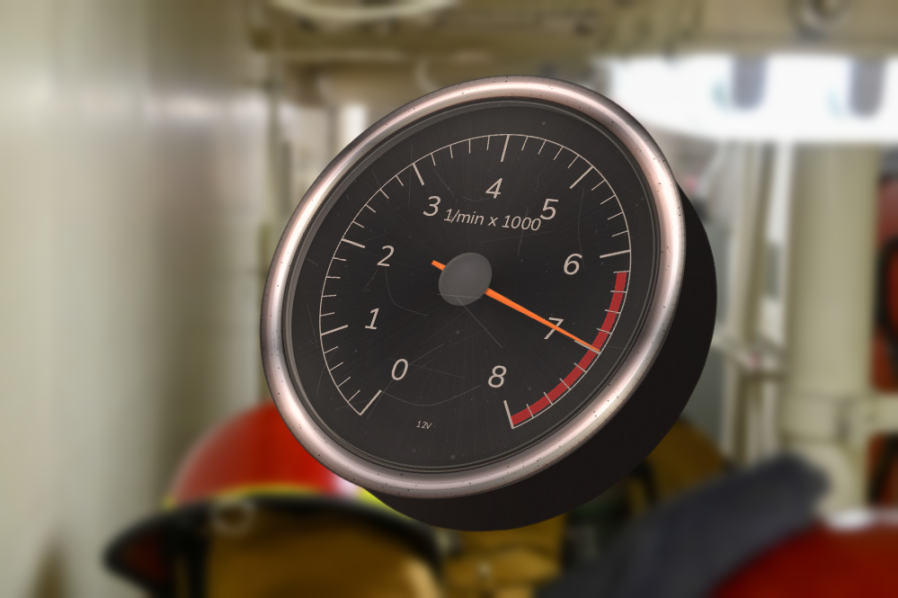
7000 rpm
